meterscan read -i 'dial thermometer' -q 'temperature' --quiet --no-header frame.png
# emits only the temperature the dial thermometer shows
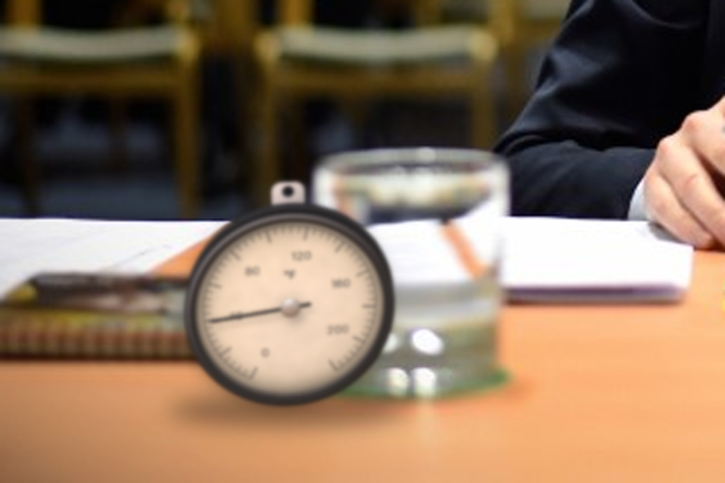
40 °F
